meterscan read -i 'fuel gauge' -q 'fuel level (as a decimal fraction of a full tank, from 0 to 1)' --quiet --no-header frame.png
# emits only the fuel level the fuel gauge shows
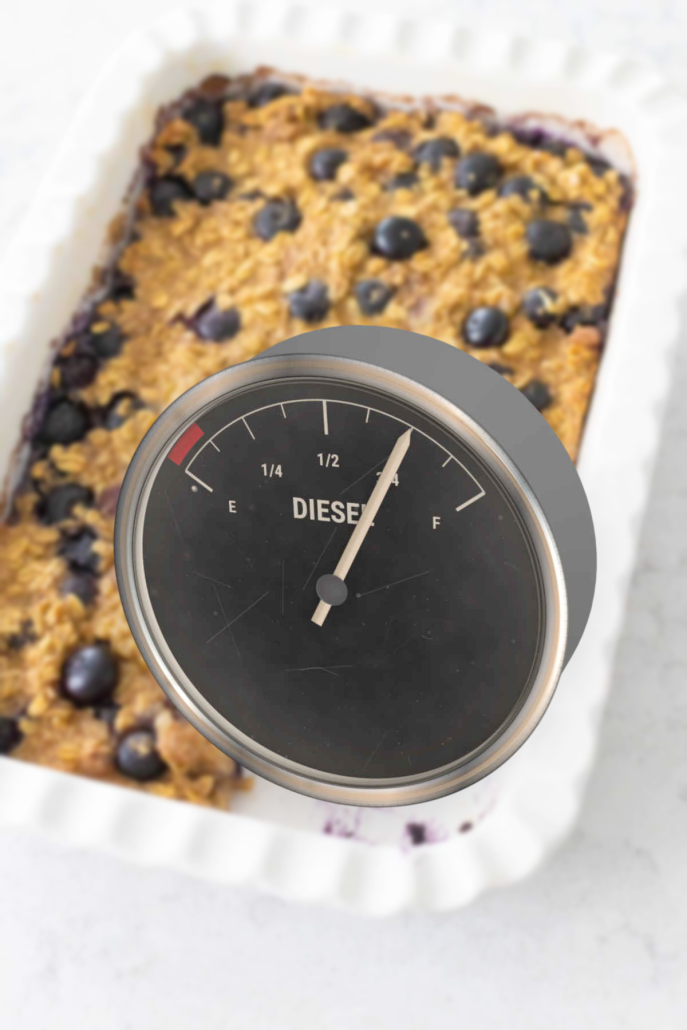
0.75
